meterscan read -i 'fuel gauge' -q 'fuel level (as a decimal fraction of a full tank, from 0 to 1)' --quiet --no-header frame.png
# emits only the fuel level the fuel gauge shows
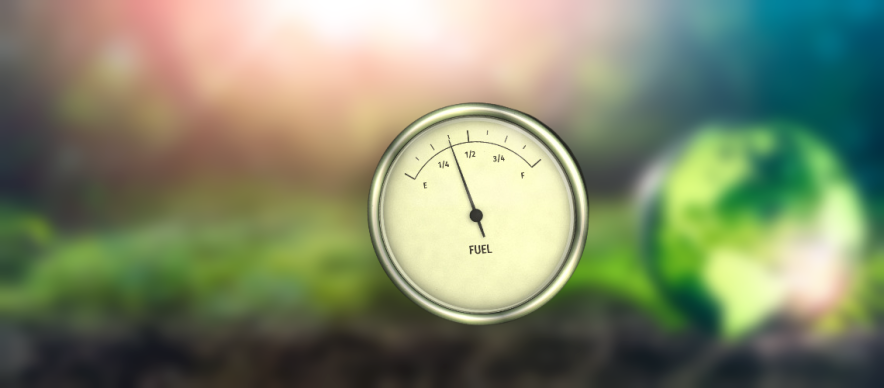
0.375
